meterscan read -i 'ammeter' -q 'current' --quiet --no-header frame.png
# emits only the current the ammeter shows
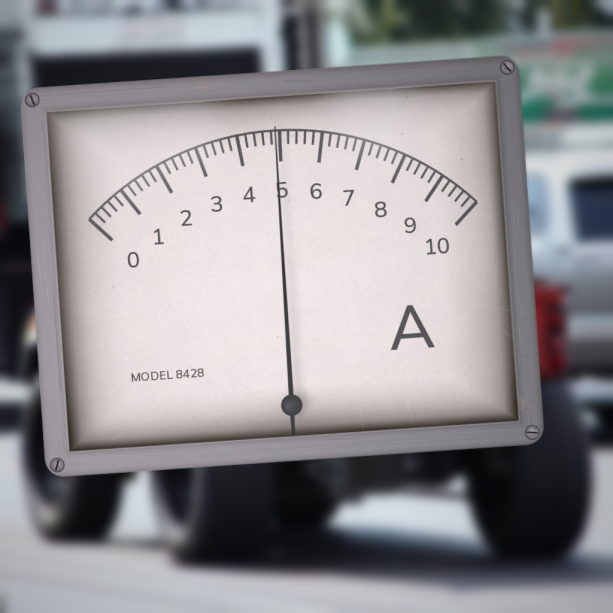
4.9 A
